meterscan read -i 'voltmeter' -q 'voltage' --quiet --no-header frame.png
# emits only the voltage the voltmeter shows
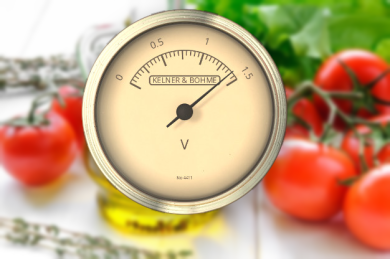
1.4 V
